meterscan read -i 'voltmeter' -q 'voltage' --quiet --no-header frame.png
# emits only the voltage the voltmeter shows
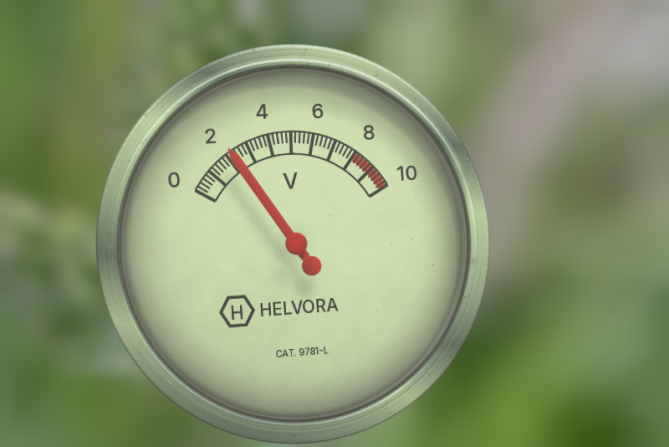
2.2 V
